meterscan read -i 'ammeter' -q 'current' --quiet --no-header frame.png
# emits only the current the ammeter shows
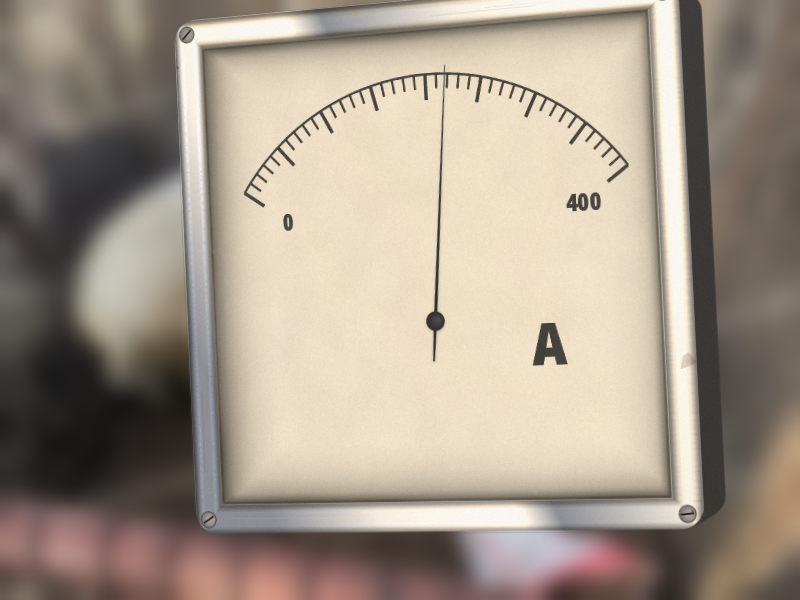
220 A
